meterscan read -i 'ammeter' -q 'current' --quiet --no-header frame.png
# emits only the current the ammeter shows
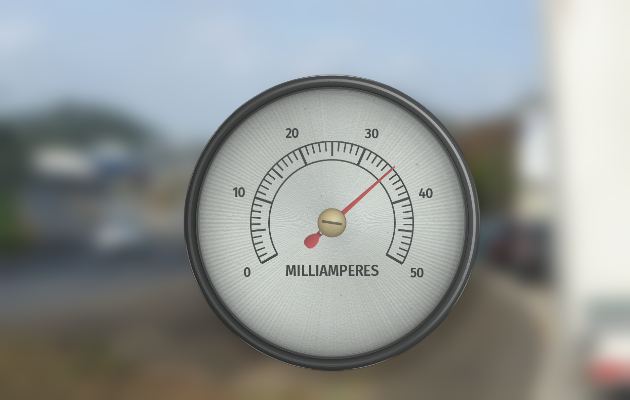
35 mA
